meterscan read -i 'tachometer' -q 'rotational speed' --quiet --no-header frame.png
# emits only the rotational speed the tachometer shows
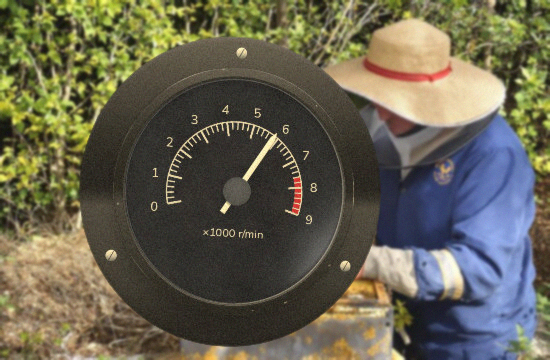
5800 rpm
